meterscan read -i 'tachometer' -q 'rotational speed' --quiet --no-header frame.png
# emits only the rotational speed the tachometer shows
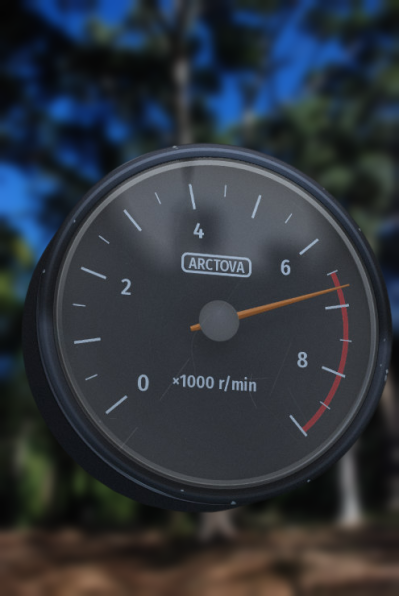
6750 rpm
